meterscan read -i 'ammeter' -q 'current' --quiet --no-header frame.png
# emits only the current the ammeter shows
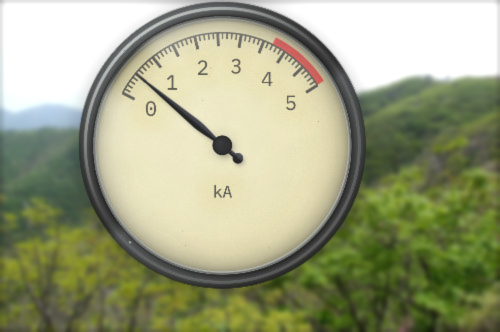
0.5 kA
